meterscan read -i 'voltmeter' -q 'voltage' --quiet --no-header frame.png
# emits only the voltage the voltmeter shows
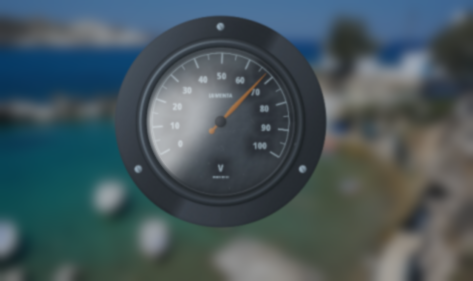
67.5 V
